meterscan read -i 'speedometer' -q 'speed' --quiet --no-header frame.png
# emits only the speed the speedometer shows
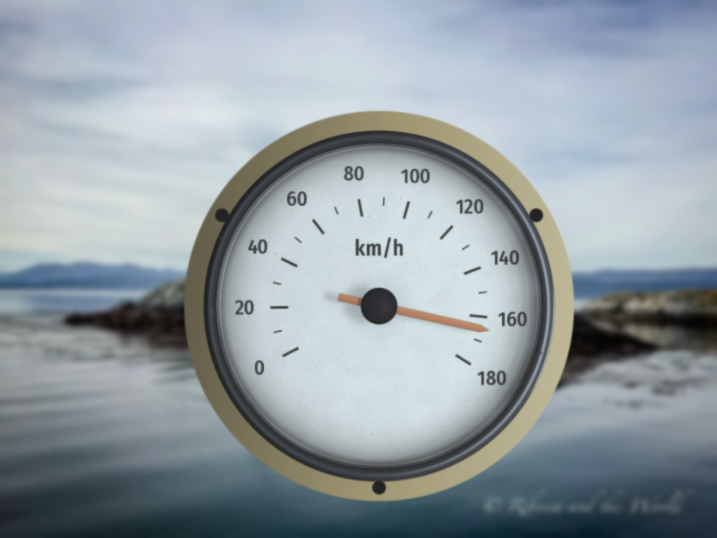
165 km/h
